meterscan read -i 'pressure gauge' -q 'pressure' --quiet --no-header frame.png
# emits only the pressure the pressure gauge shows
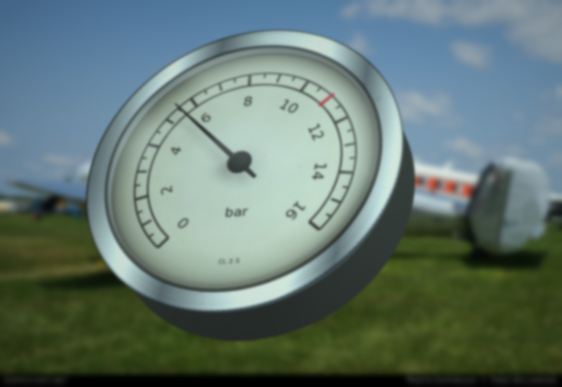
5.5 bar
